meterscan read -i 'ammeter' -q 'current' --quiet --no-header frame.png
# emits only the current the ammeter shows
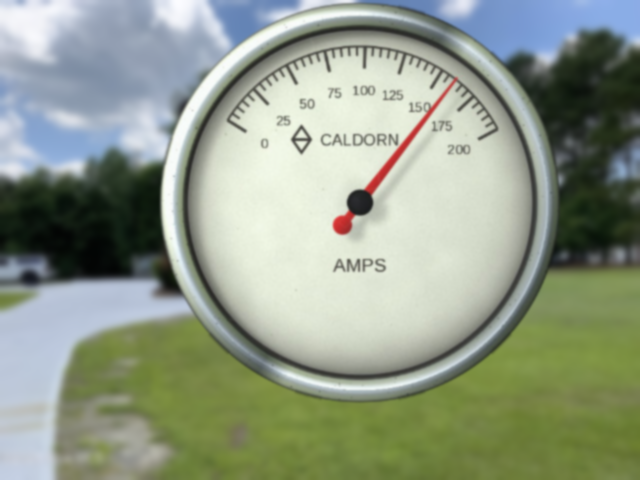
160 A
